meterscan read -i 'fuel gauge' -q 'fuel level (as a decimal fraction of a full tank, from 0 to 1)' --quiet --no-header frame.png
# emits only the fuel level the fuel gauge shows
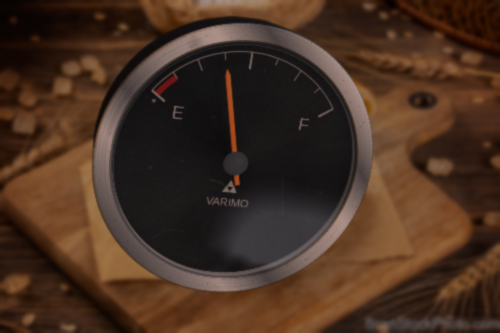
0.375
